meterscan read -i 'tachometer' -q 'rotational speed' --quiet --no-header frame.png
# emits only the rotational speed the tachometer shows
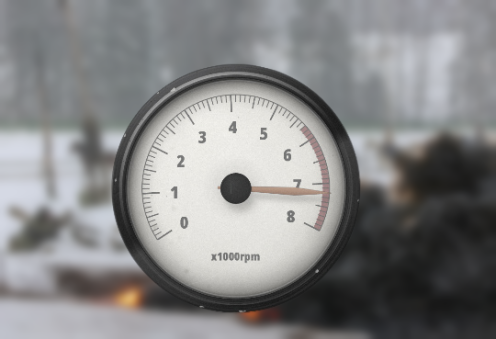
7200 rpm
